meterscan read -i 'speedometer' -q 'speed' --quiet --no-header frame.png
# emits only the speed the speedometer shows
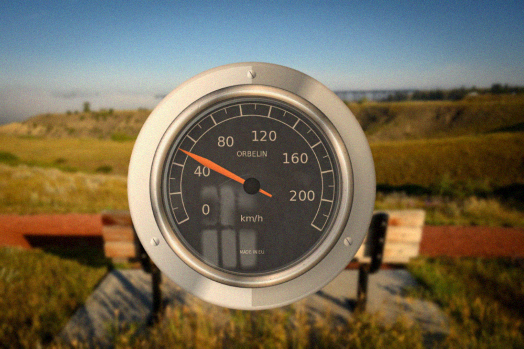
50 km/h
